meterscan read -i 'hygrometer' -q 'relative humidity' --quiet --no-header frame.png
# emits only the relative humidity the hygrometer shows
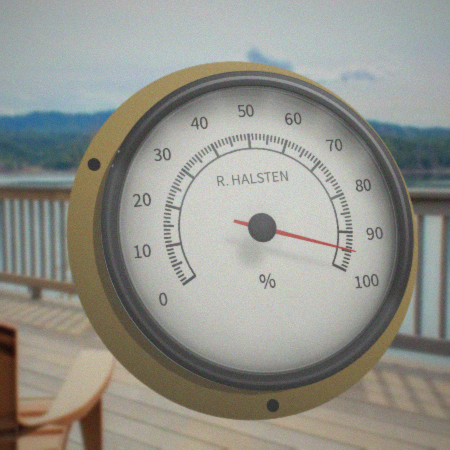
95 %
